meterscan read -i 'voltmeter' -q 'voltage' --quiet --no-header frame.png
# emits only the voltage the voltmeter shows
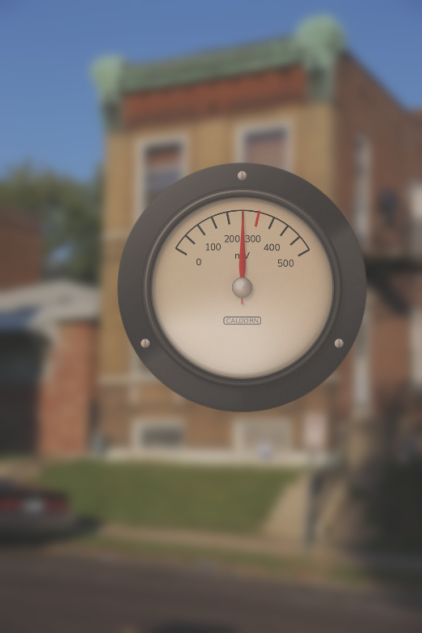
250 mV
